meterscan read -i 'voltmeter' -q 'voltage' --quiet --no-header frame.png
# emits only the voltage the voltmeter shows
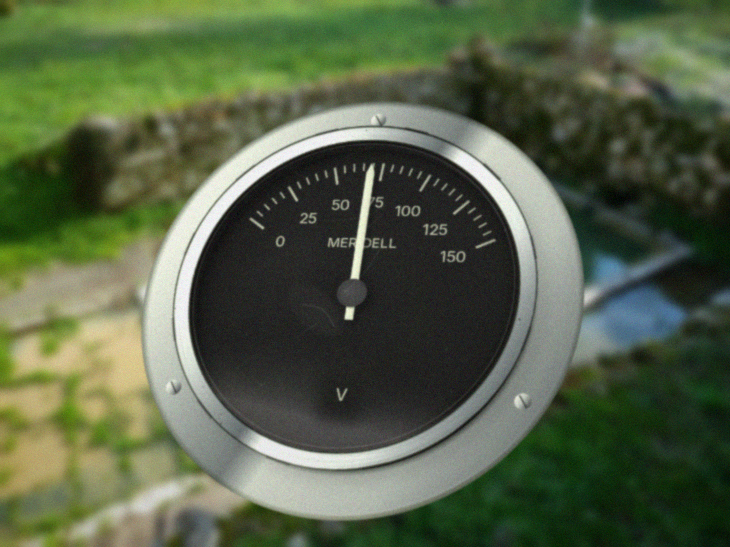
70 V
